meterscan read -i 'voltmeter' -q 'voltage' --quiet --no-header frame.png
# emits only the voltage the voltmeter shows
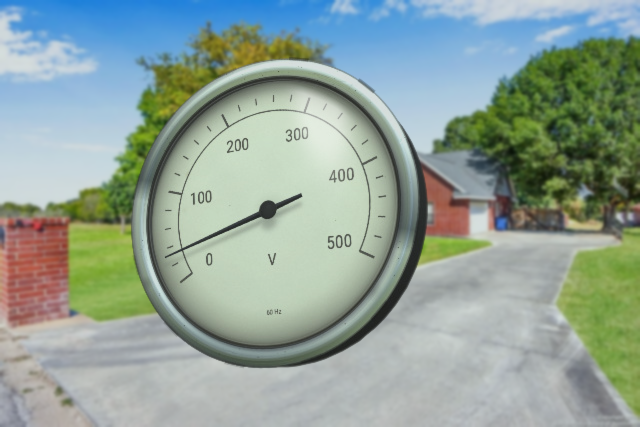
30 V
